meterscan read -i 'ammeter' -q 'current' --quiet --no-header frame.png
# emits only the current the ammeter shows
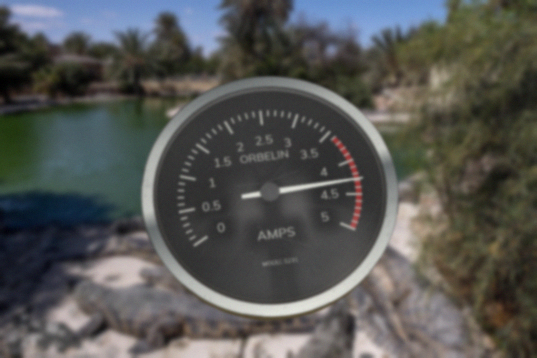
4.3 A
